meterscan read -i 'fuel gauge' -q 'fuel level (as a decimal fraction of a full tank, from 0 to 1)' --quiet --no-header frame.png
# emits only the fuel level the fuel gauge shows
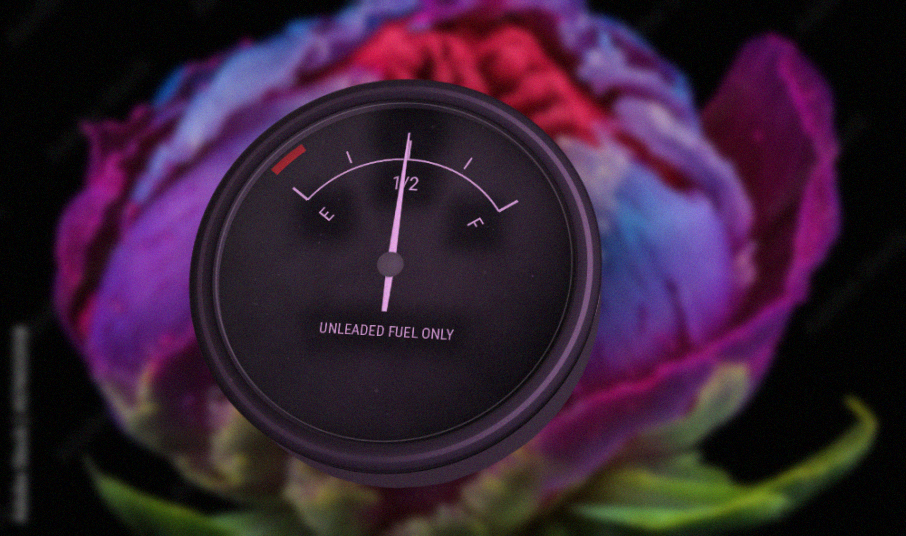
0.5
